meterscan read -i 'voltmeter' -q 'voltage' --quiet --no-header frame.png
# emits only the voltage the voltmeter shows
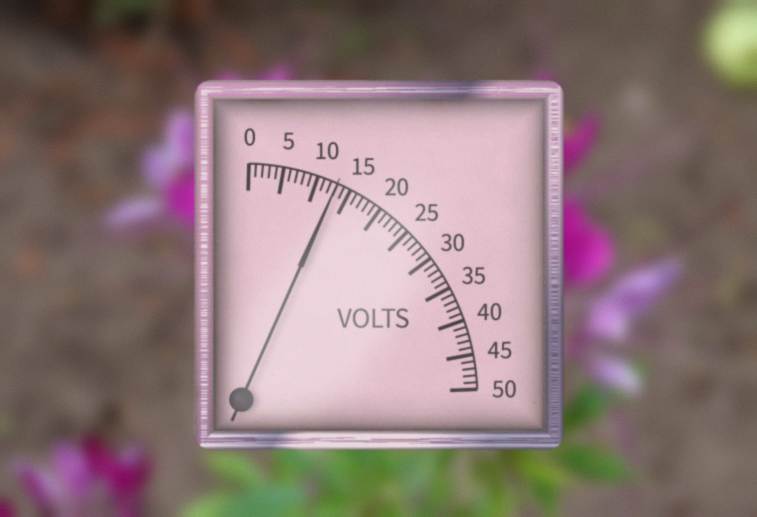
13 V
